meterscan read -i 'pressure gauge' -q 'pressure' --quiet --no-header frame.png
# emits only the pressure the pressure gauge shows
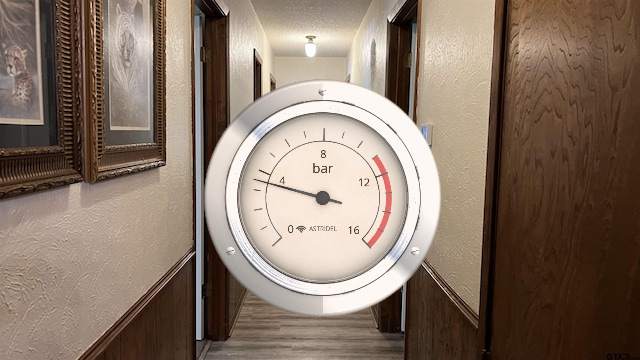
3.5 bar
